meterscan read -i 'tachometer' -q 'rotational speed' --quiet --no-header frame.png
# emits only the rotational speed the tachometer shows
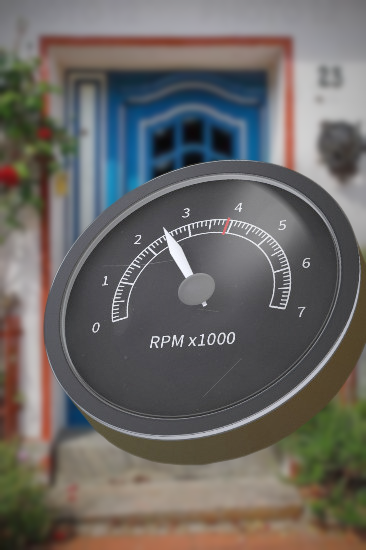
2500 rpm
